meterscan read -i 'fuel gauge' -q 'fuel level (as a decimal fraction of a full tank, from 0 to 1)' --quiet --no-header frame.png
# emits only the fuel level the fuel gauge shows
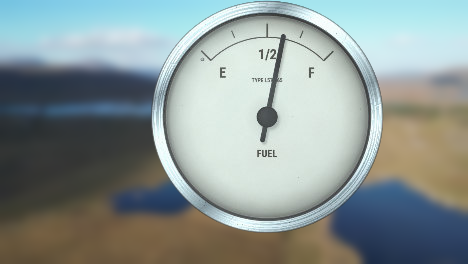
0.625
